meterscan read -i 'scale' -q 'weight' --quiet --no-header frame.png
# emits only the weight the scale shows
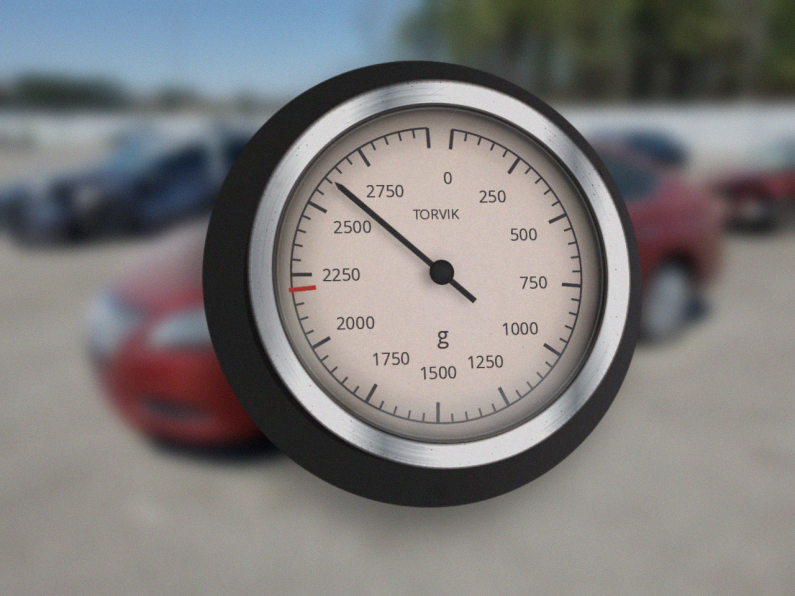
2600 g
